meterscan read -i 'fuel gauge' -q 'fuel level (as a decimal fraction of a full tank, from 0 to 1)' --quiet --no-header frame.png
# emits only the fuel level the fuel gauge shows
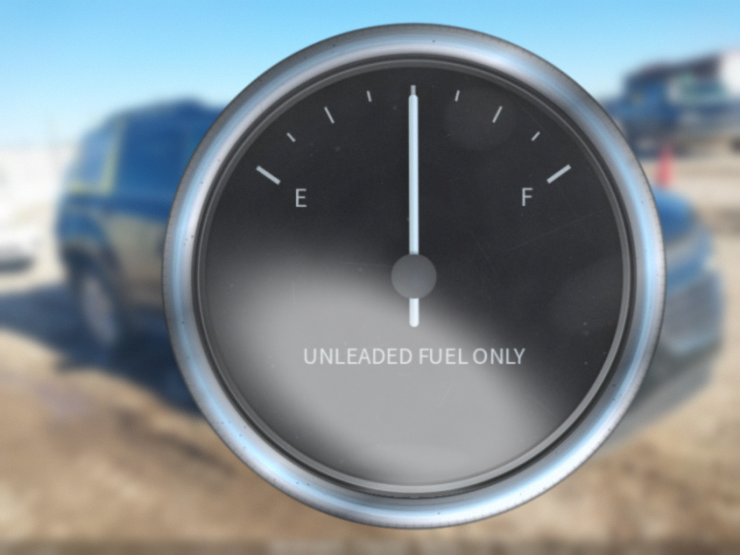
0.5
